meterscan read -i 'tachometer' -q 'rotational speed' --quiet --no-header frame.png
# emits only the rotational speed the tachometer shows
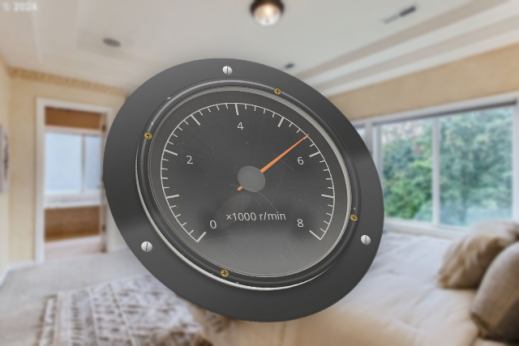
5600 rpm
